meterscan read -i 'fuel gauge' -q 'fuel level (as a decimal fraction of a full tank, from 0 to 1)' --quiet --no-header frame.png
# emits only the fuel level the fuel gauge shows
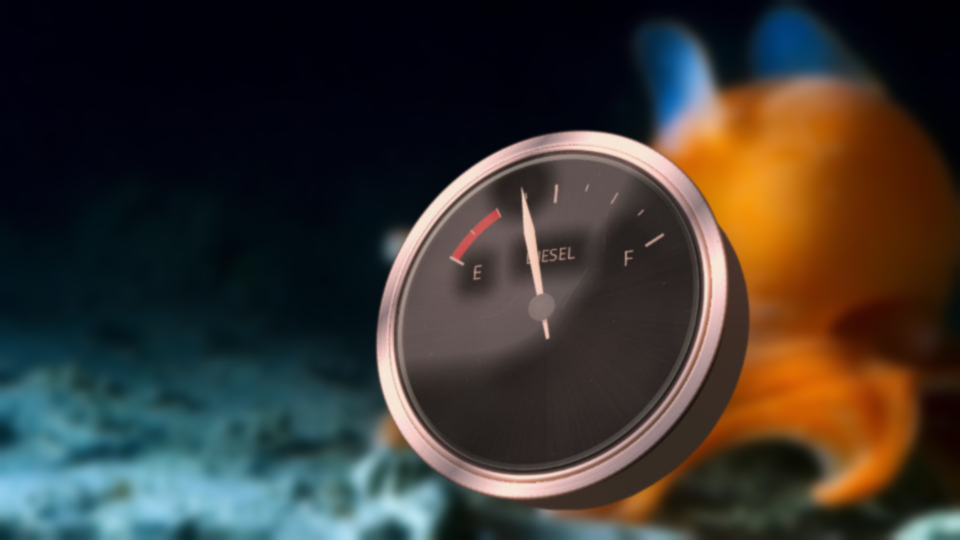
0.375
